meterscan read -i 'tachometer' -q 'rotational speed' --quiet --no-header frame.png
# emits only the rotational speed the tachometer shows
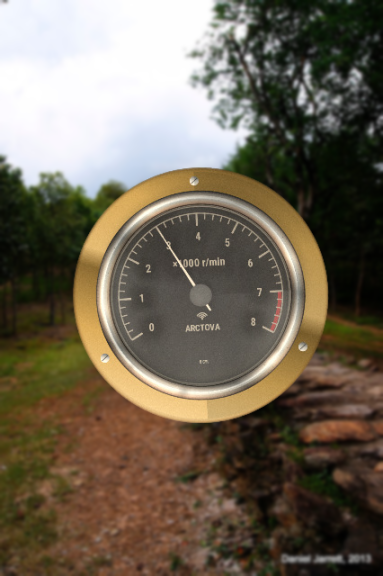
3000 rpm
